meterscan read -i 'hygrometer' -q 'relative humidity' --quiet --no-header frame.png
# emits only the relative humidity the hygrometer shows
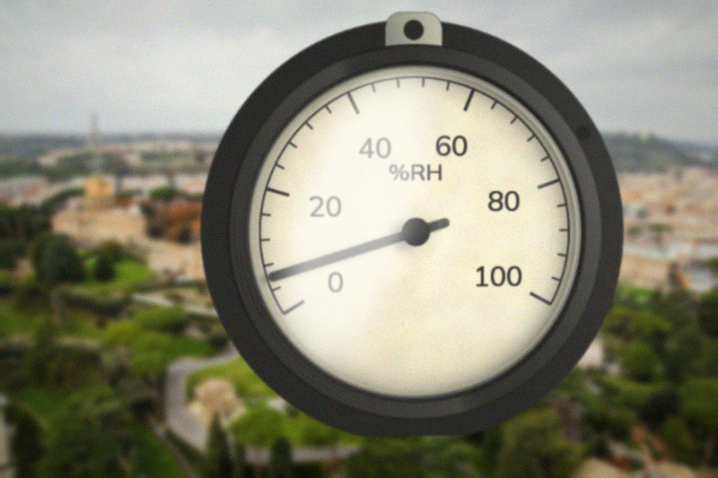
6 %
